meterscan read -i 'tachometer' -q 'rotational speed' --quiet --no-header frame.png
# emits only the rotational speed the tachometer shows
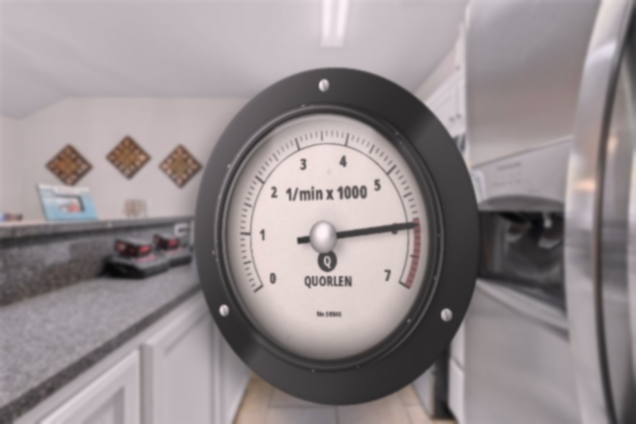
6000 rpm
